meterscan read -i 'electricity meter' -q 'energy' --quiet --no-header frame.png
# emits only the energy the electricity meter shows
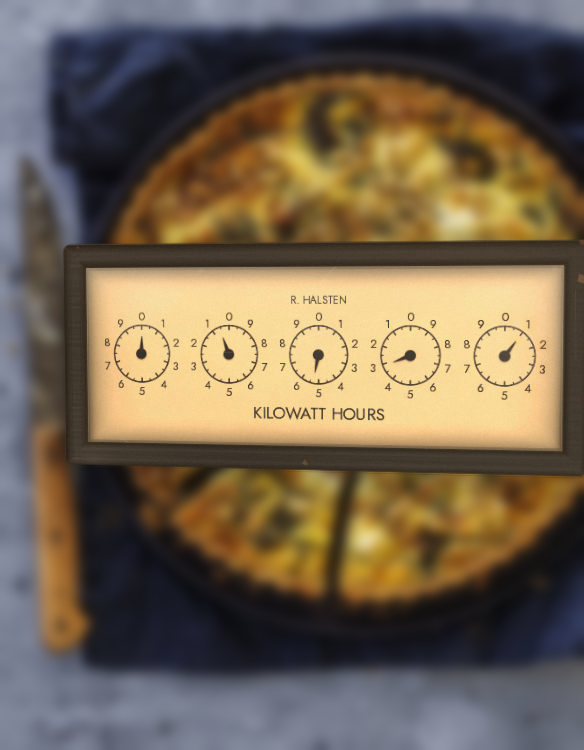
531 kWh
